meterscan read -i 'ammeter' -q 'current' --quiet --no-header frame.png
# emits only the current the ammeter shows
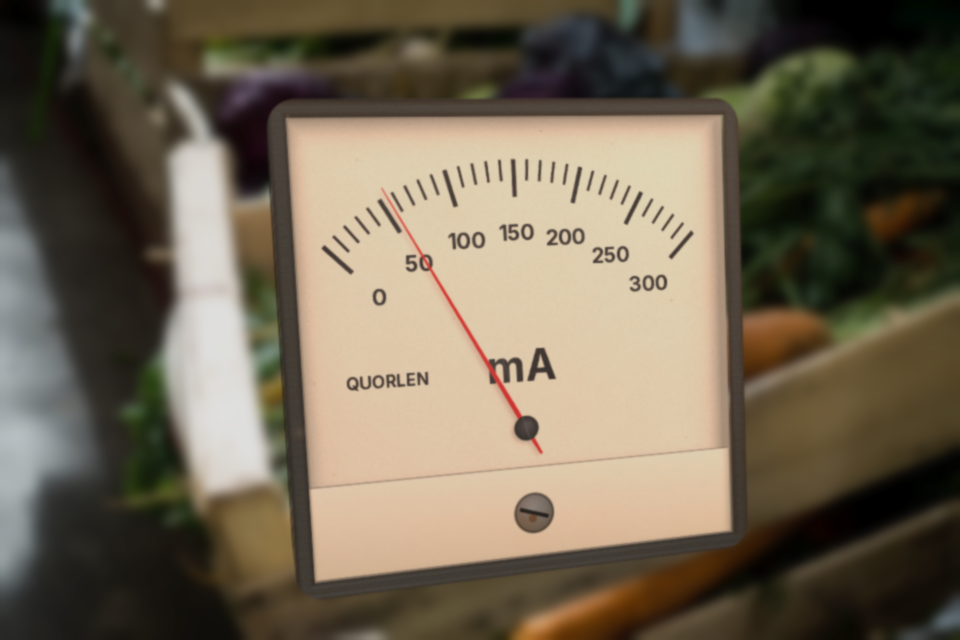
55 mA
